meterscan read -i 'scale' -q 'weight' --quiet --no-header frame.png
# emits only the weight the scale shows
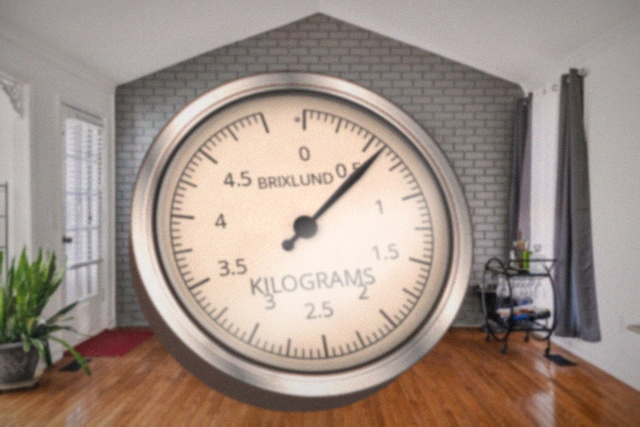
0.6 kg
